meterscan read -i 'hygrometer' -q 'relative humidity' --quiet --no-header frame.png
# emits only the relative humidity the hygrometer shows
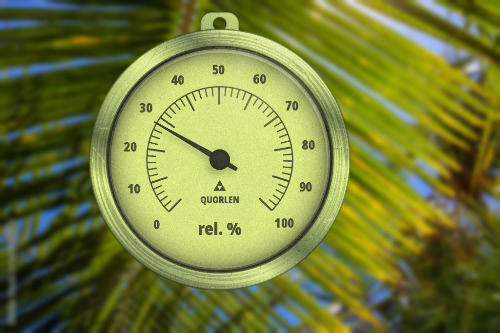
28 %
